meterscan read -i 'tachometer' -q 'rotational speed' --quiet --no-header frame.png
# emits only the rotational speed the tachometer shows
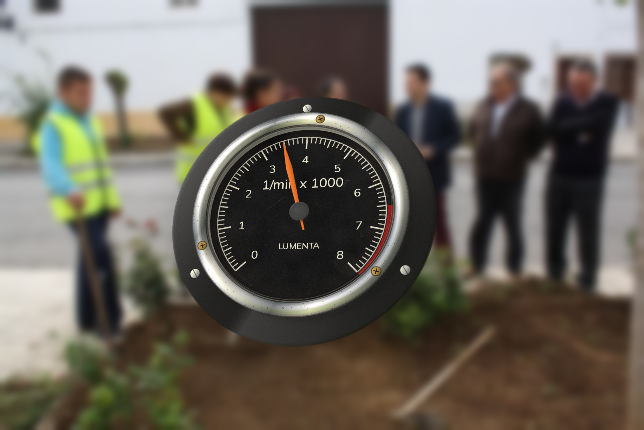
3500 rpm
